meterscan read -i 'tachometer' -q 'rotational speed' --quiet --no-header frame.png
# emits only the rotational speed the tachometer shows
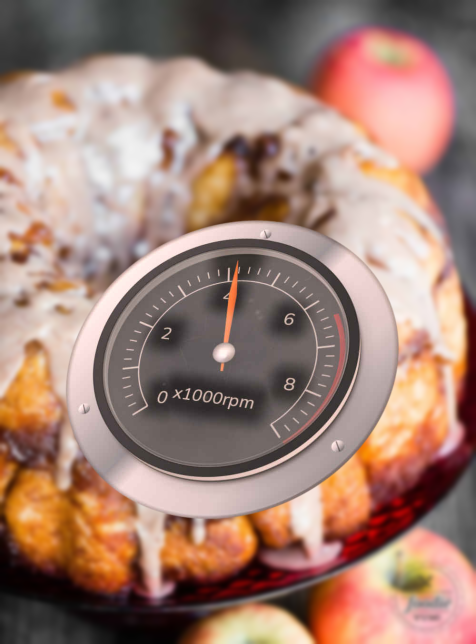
4200 rpm
